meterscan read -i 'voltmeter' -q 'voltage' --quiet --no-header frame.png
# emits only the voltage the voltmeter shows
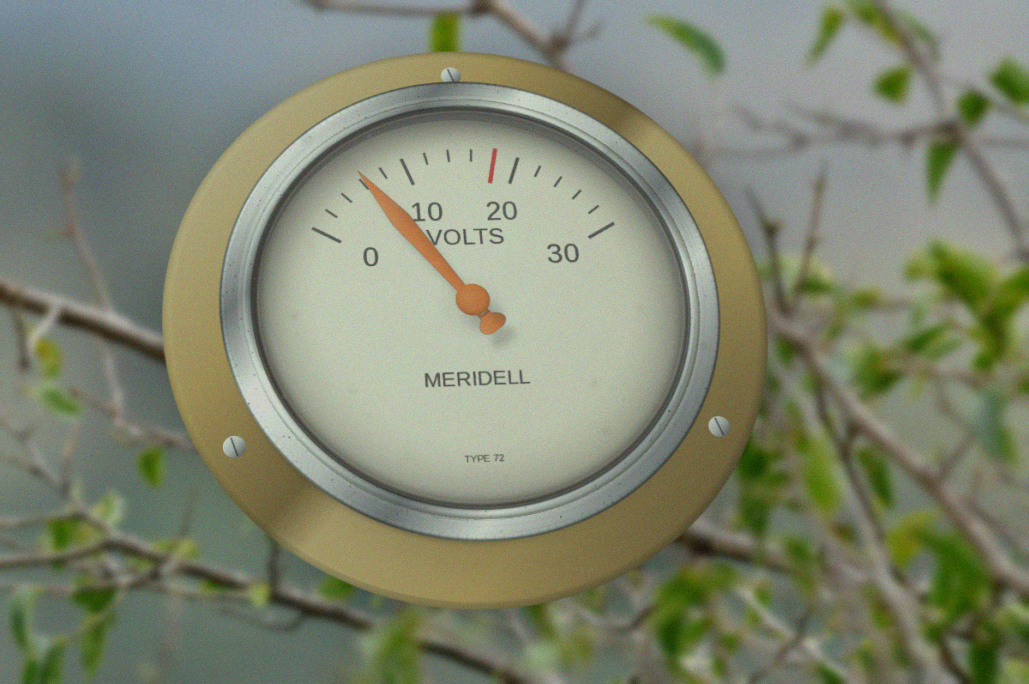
6 V
